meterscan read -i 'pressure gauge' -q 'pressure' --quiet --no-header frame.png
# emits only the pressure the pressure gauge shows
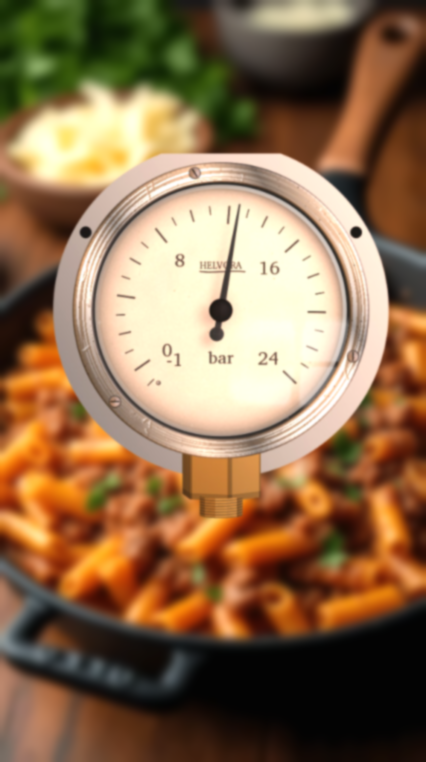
12.5 bar
